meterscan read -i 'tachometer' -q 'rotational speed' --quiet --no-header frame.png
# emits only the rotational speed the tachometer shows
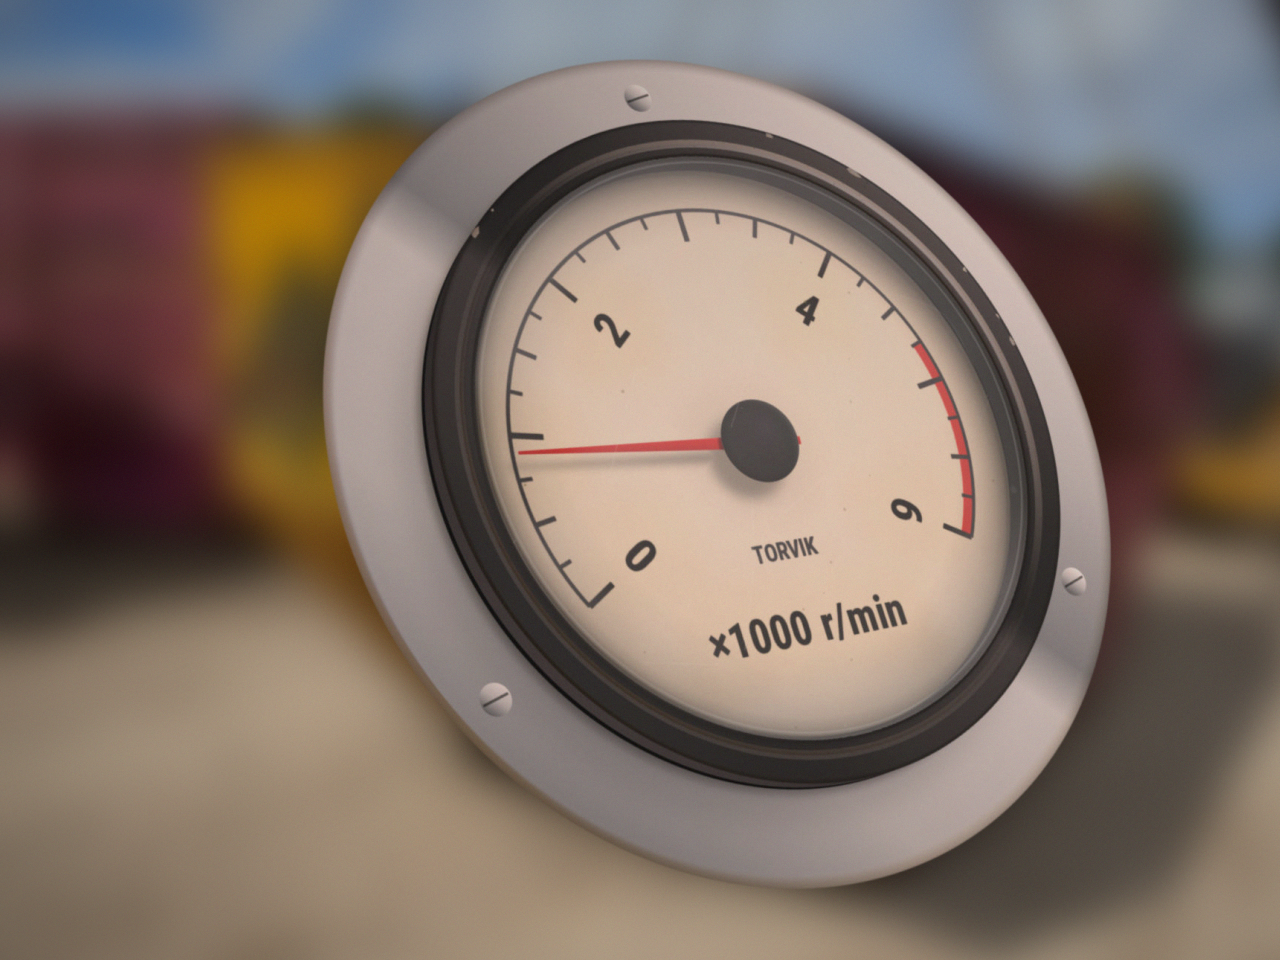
875 rpm
